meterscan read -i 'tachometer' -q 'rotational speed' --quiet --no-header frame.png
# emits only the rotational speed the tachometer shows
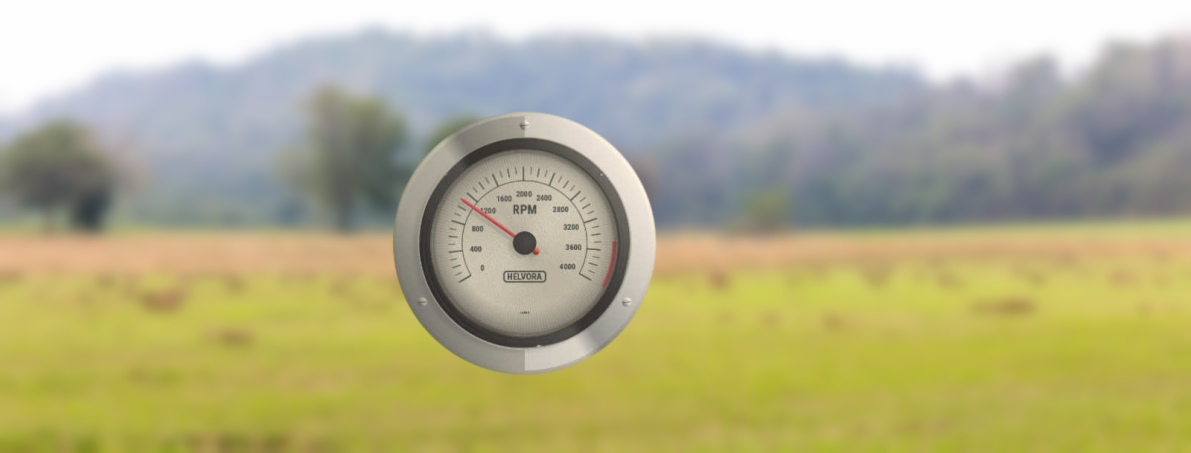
1100 rpm
